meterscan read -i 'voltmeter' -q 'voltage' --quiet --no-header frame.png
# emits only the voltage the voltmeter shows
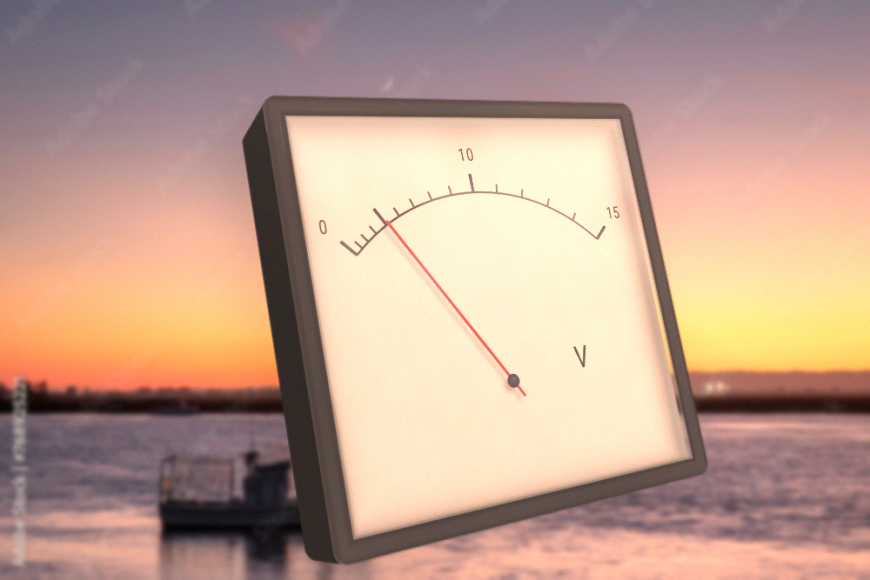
5 V
